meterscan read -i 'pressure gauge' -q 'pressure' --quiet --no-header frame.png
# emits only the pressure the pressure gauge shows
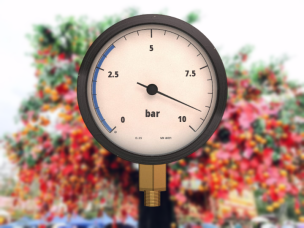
9.25 bar
